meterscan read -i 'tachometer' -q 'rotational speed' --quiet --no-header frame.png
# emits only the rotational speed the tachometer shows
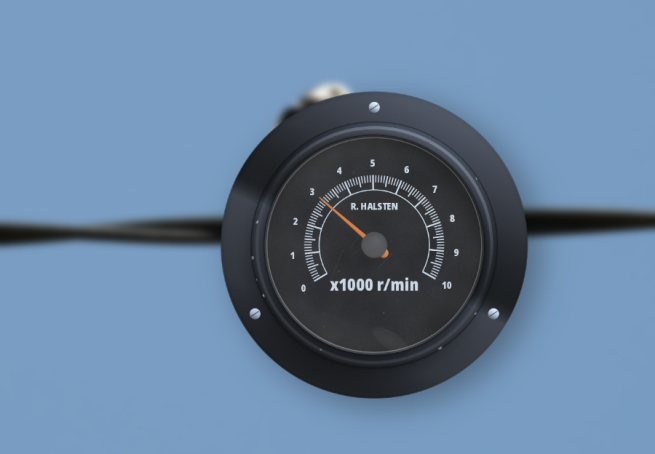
3000 rpm
